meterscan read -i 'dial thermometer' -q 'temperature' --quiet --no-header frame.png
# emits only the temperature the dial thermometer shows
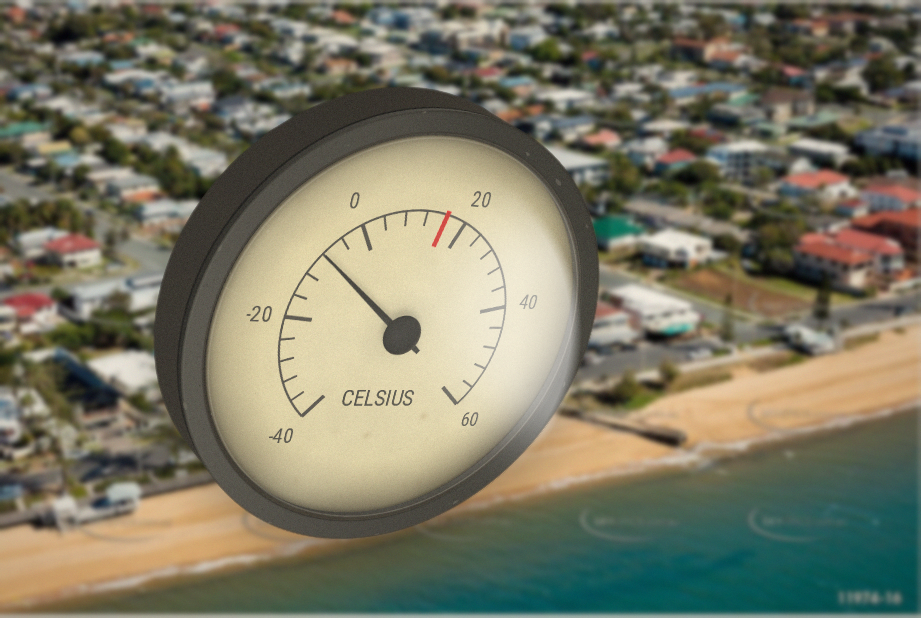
-8 °C
